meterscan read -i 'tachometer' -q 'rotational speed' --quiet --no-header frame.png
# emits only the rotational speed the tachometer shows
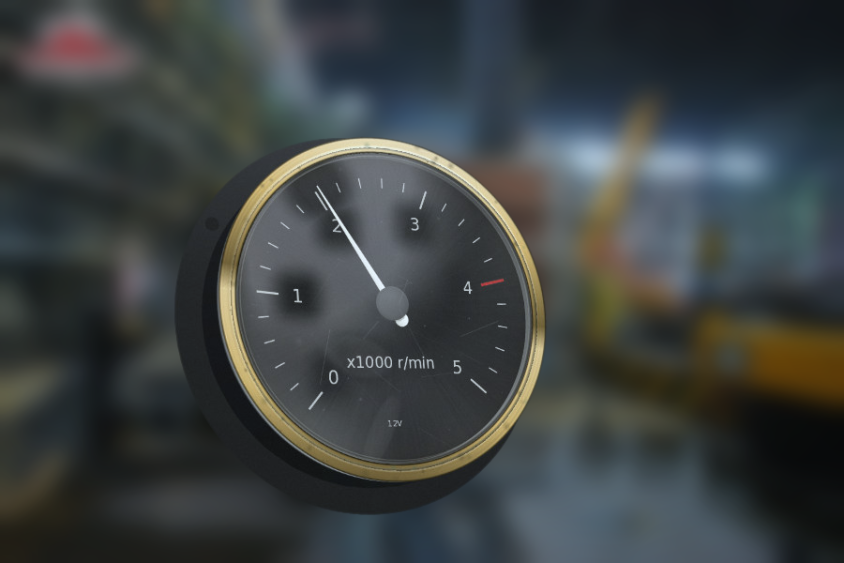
2000 rpm
